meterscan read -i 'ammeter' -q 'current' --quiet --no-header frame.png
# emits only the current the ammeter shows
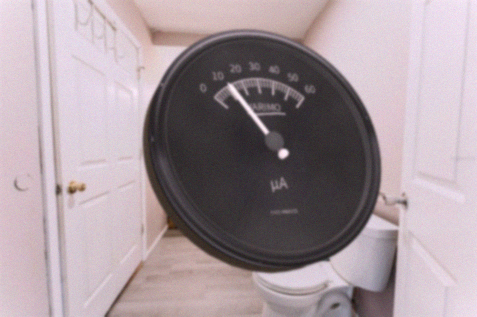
10 µA
